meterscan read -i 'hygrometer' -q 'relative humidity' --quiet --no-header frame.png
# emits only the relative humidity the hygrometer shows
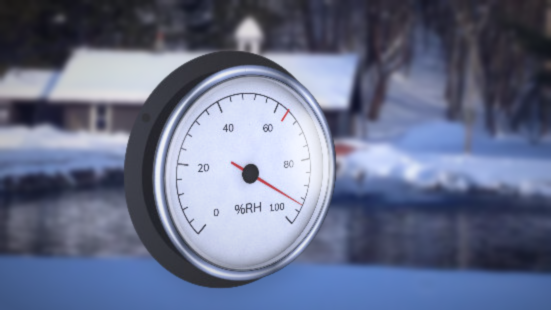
94 %
